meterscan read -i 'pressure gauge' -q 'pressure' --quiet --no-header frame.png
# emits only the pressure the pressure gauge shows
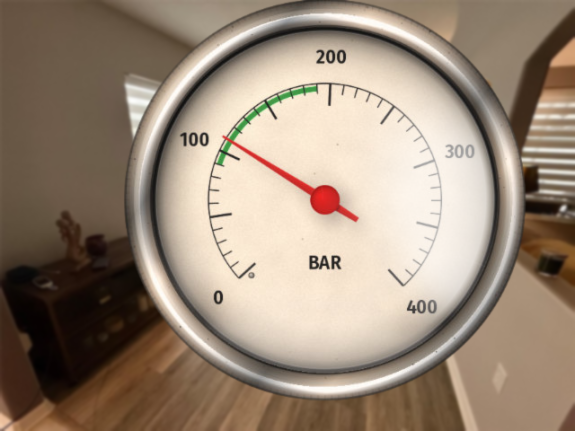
110 bar
